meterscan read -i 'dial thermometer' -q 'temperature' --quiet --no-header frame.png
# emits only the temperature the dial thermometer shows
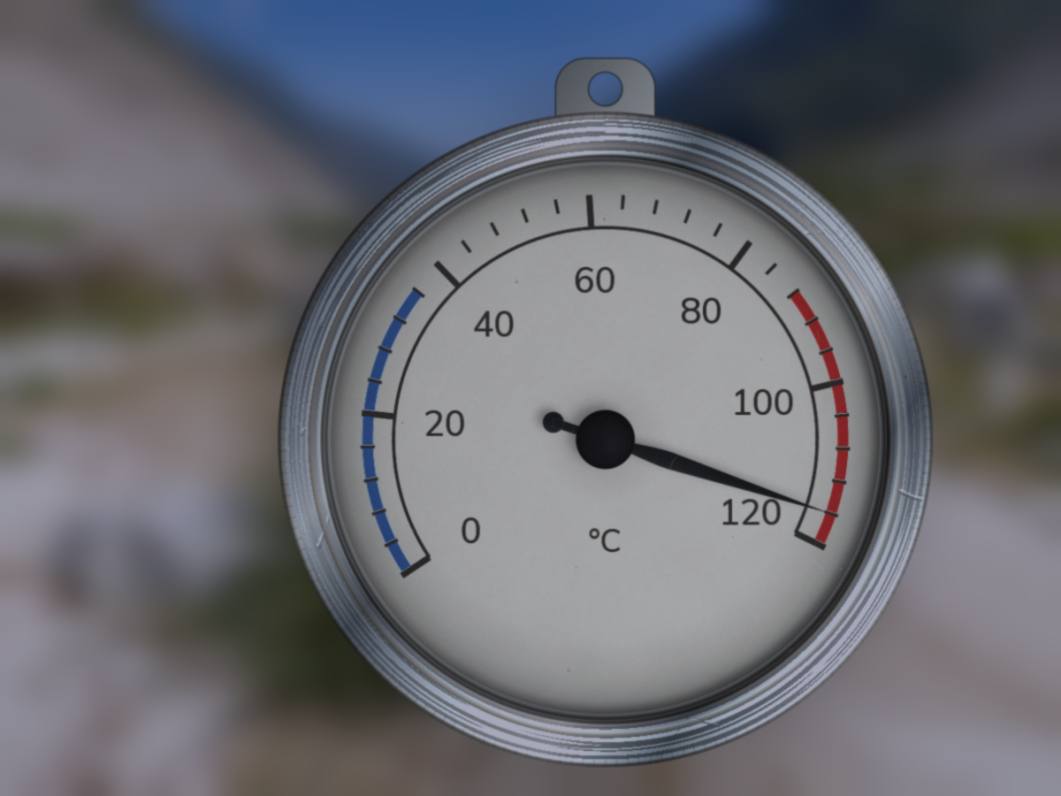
116 °C
